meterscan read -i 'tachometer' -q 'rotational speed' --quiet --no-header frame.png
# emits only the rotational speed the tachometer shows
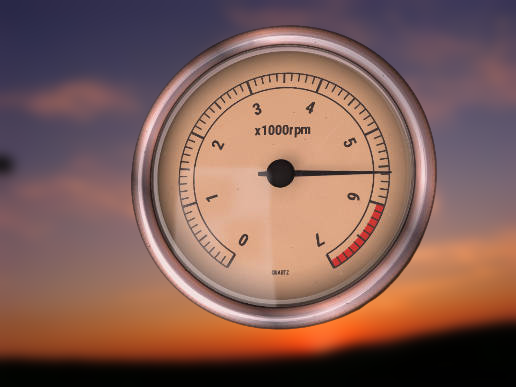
5600 rpm
